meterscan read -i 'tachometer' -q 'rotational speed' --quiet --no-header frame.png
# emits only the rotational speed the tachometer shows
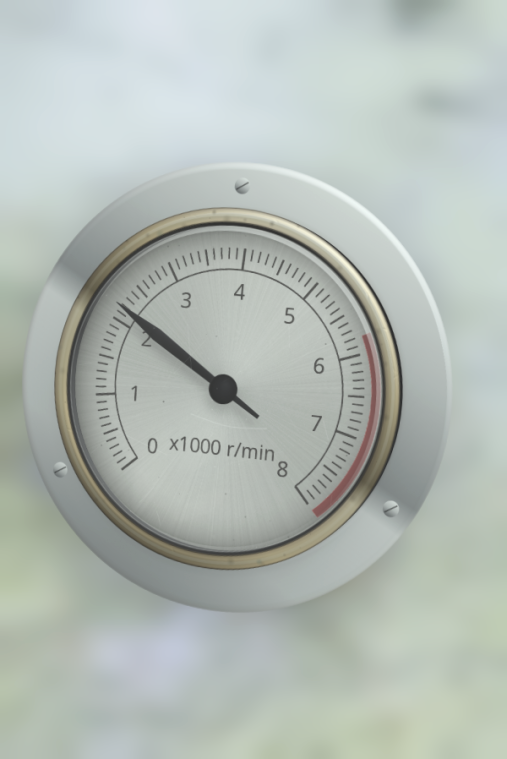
2200 rpm
